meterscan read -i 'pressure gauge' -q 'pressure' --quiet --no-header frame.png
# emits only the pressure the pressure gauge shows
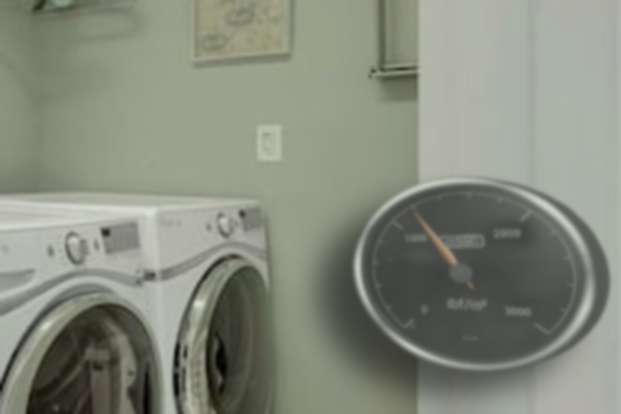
1200 psi
